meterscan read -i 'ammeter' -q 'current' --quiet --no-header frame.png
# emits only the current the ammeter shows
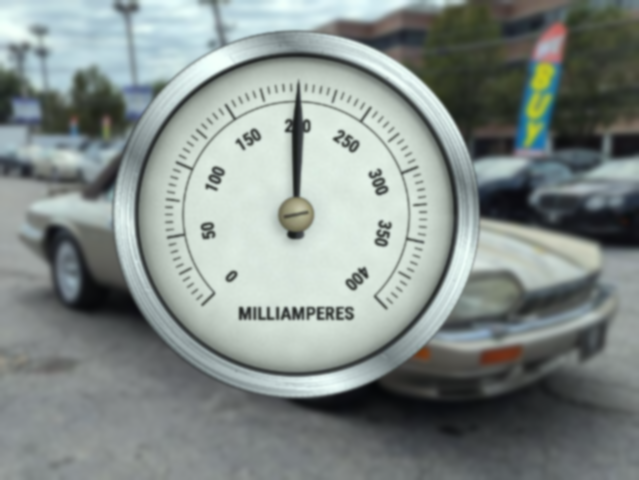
200 mA
